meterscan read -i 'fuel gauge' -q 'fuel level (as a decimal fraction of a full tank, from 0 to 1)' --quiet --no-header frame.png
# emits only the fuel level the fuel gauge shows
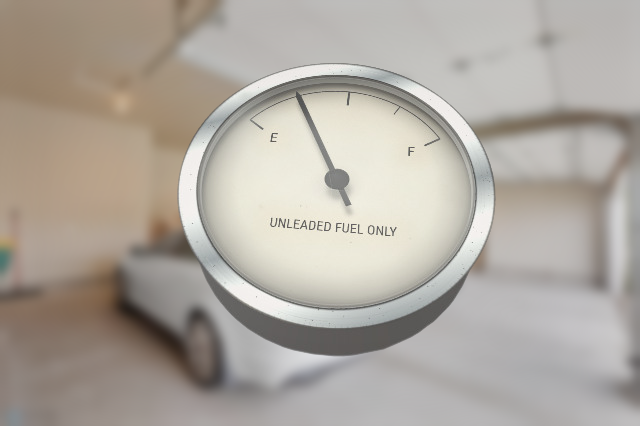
0.25
